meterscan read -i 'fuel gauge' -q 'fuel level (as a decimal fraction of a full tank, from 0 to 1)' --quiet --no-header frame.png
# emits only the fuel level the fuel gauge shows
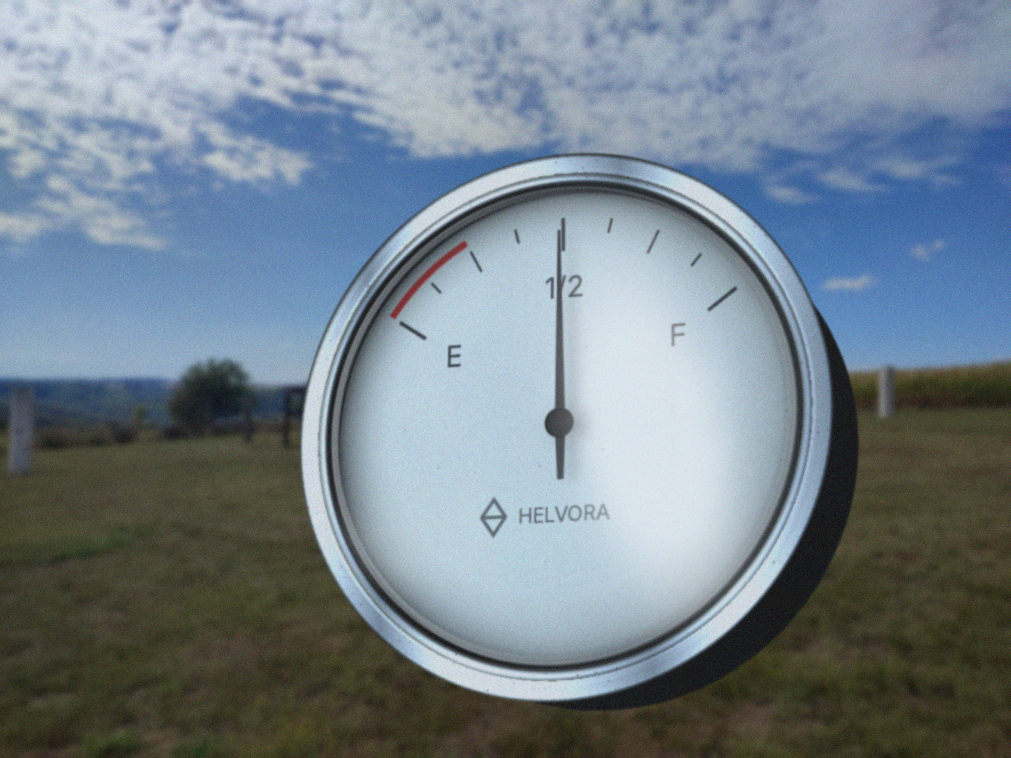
0.5
